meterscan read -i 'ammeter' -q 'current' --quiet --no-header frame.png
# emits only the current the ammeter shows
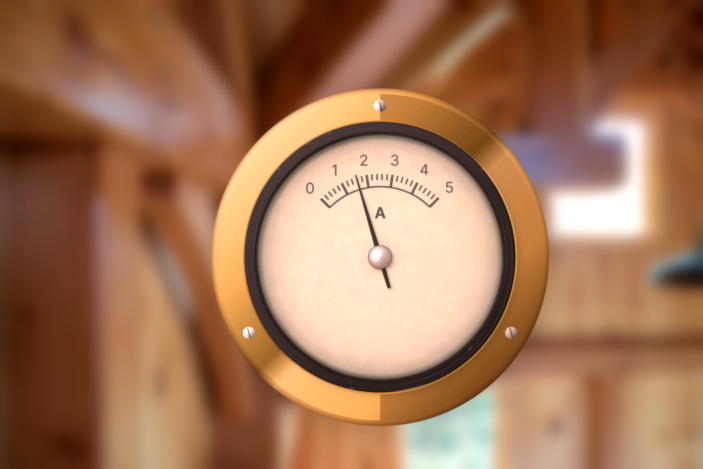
1.6 A
